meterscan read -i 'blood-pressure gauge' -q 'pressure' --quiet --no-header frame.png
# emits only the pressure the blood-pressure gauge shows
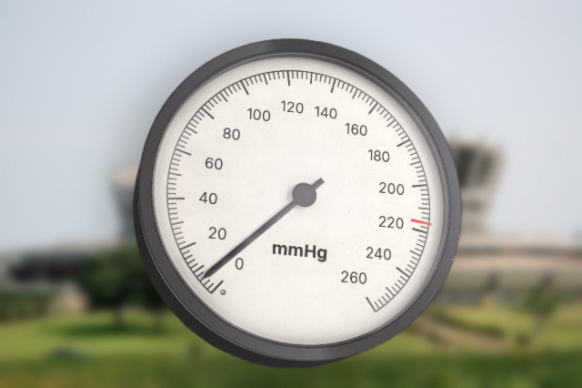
6 mmHg
